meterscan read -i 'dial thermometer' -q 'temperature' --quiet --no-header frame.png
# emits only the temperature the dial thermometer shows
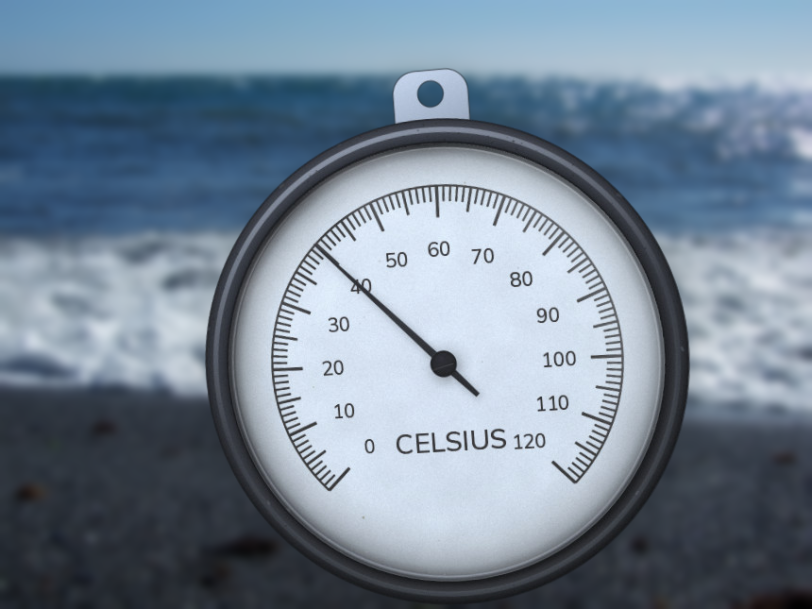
40 °C
